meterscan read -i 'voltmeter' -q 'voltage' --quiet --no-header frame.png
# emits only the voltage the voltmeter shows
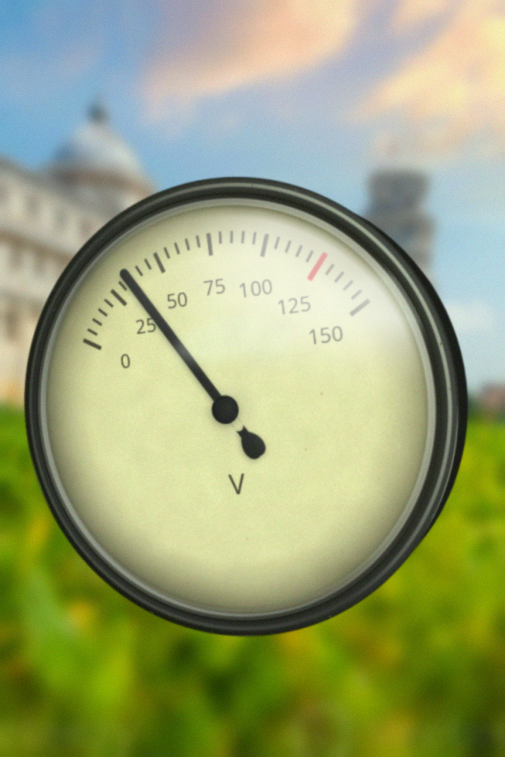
35 V
